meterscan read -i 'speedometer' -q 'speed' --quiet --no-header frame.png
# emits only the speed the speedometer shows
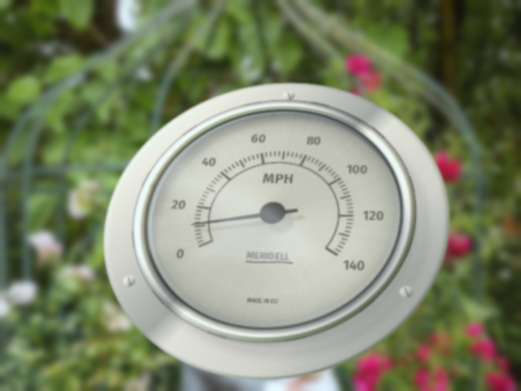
10 mph
